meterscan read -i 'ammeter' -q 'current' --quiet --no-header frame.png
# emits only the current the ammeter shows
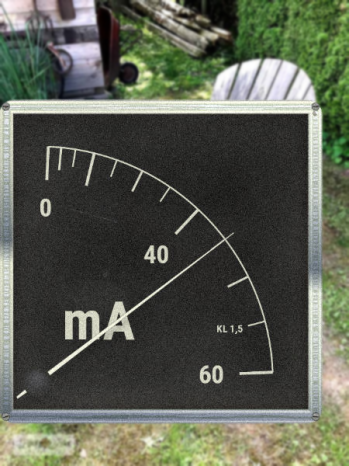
45 mA
